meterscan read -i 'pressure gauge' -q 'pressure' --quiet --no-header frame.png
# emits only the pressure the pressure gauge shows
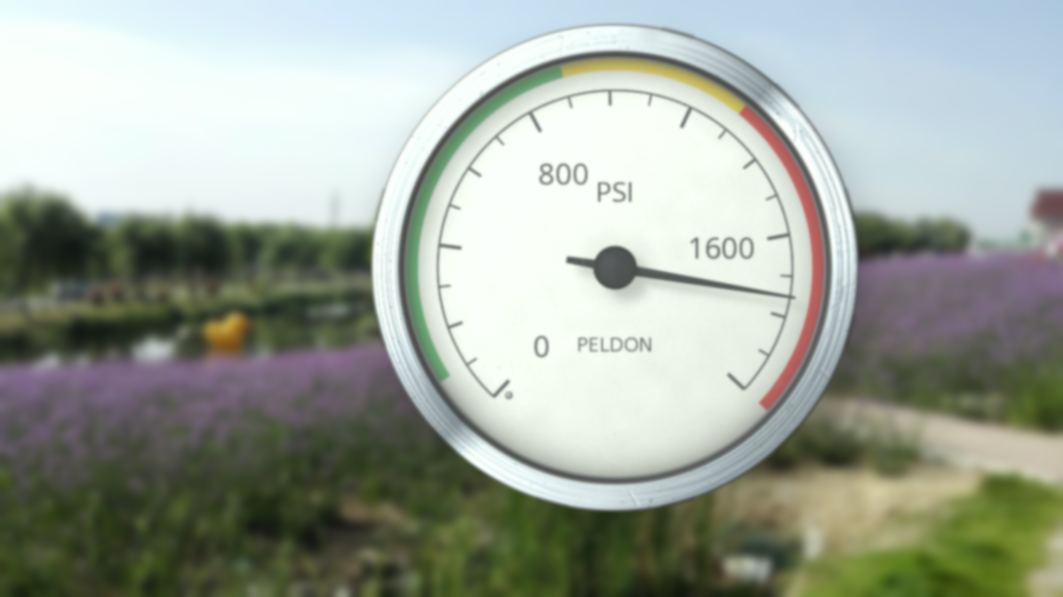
1750 psi
